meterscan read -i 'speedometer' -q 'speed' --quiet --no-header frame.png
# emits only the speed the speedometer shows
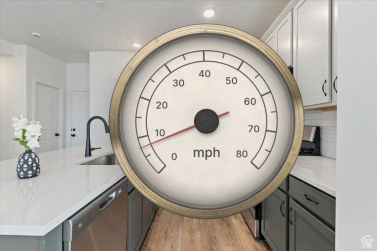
7.5 mph
